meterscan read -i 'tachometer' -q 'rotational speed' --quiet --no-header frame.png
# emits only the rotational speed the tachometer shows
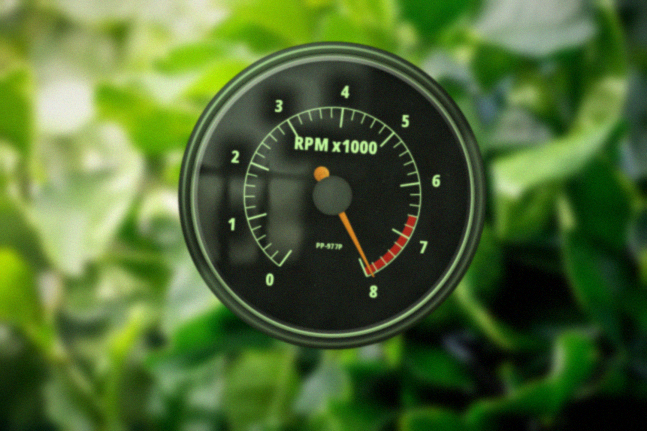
7900 rpm
